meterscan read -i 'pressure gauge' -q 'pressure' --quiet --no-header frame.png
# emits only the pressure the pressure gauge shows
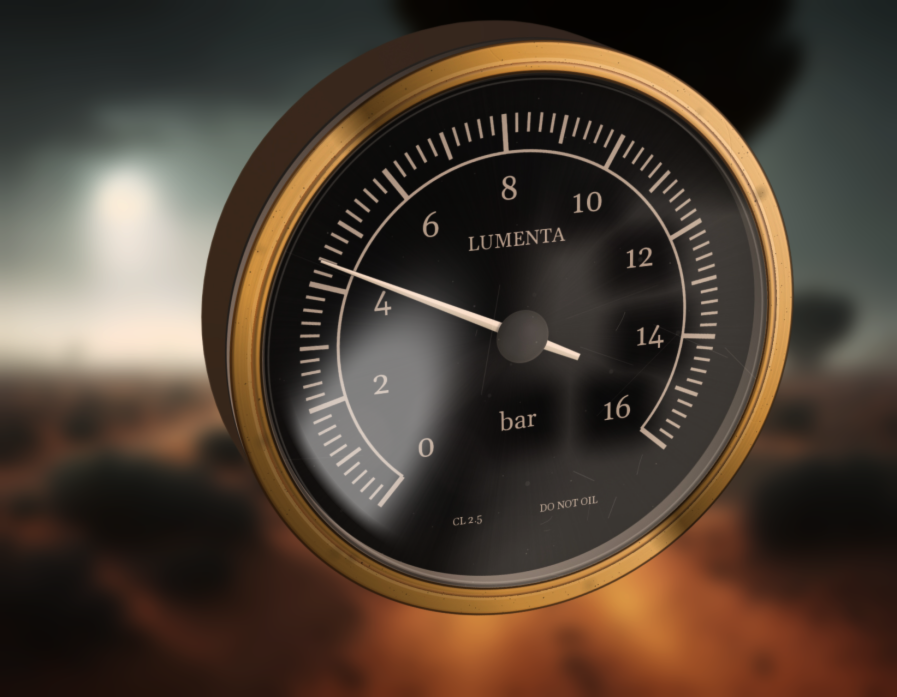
4.4 bar
